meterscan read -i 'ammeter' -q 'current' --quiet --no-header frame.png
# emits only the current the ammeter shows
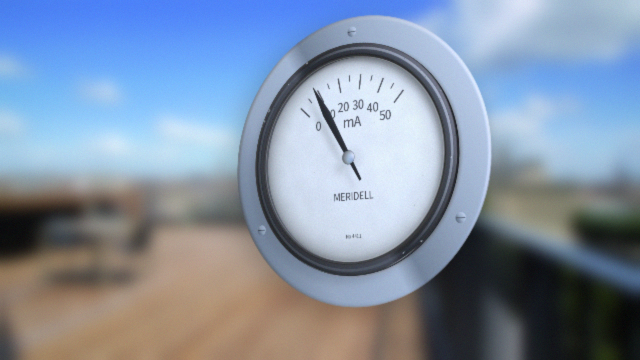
10 mA
